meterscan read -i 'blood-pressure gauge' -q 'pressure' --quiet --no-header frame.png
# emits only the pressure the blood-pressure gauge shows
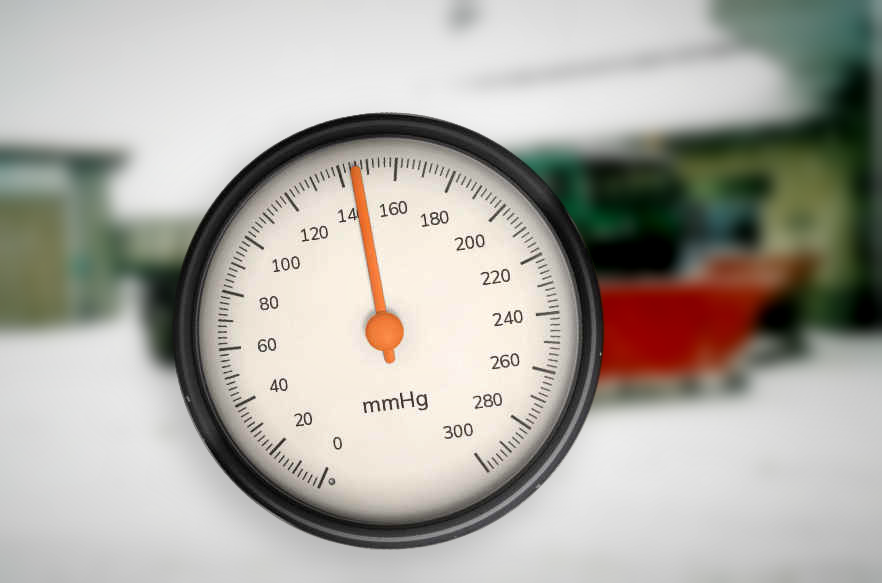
146 mmHg
